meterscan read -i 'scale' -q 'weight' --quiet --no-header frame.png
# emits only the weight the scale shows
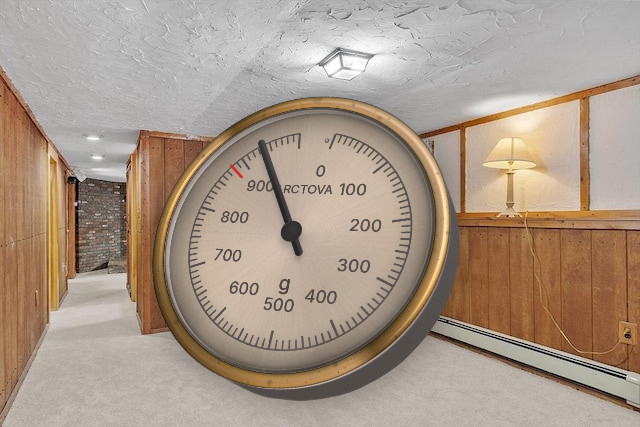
940 g
